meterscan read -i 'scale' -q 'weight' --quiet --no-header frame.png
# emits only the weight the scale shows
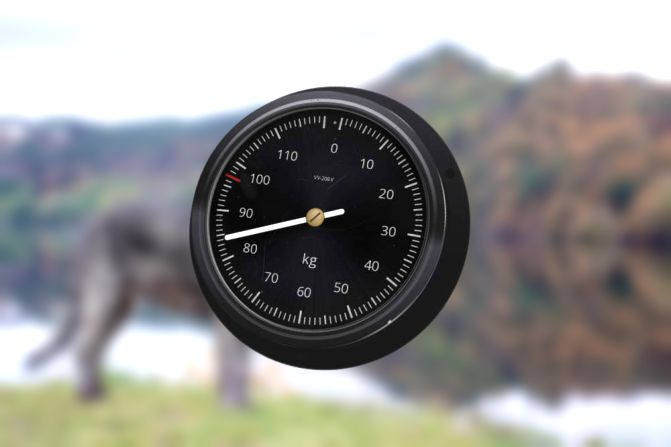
84 kg
